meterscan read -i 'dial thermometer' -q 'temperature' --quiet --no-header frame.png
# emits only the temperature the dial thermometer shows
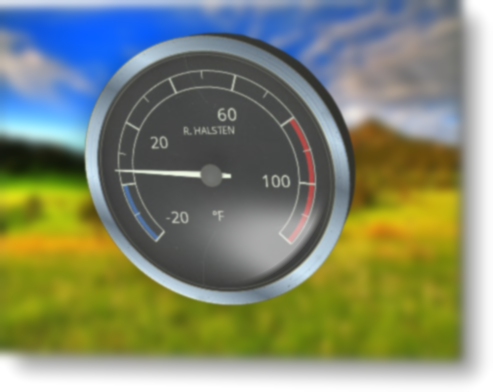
5 °F
